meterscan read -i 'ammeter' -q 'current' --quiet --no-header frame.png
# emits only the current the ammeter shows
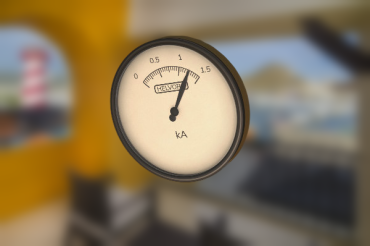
1.25 kA
